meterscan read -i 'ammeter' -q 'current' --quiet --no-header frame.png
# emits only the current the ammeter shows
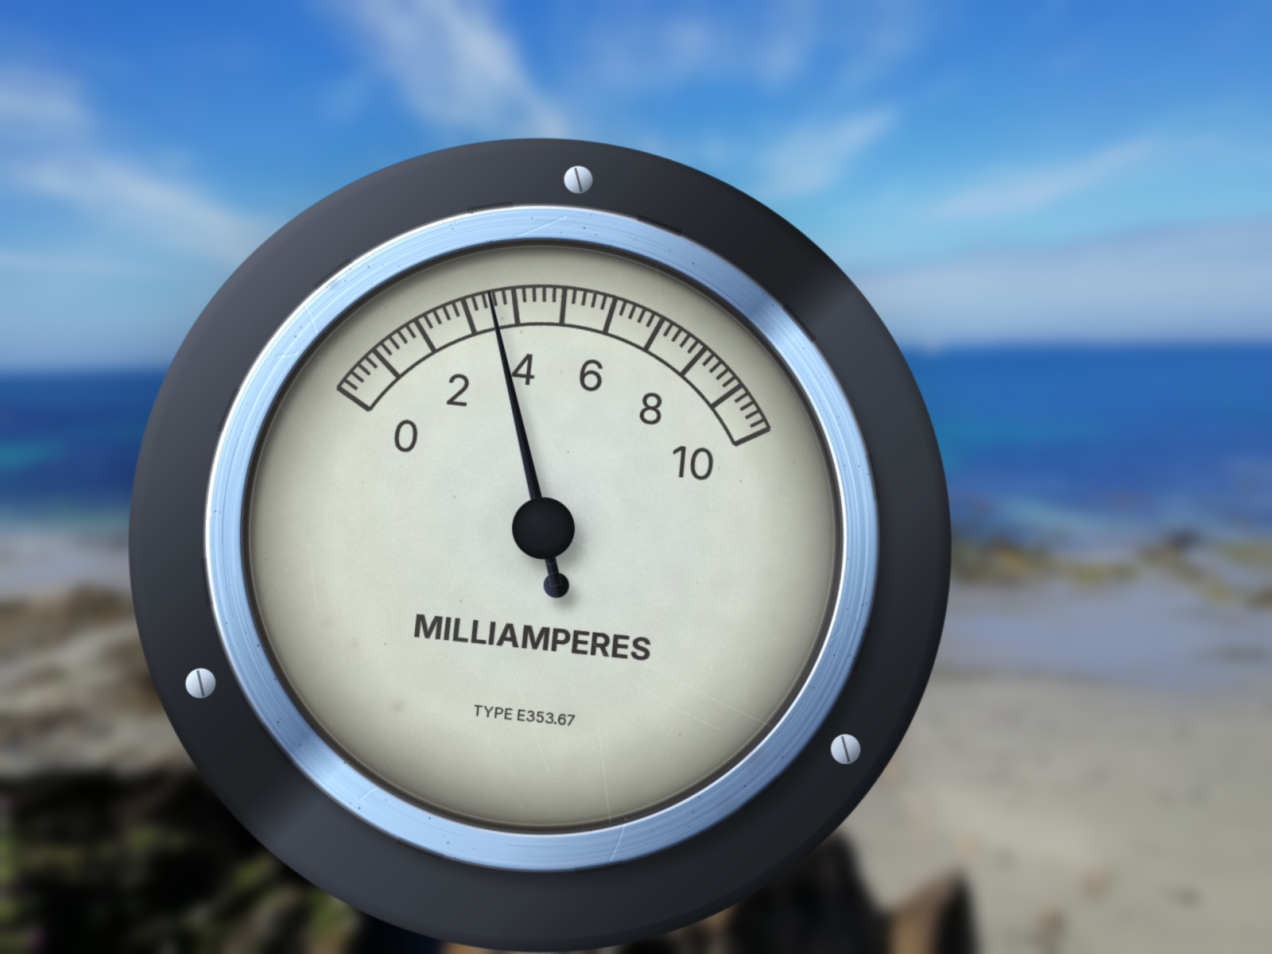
3.5 mA
